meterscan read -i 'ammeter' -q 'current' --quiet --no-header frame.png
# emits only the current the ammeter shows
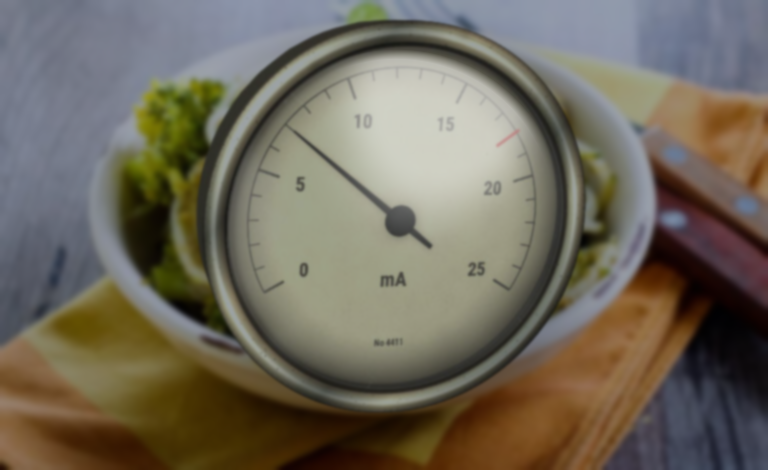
7 mA
